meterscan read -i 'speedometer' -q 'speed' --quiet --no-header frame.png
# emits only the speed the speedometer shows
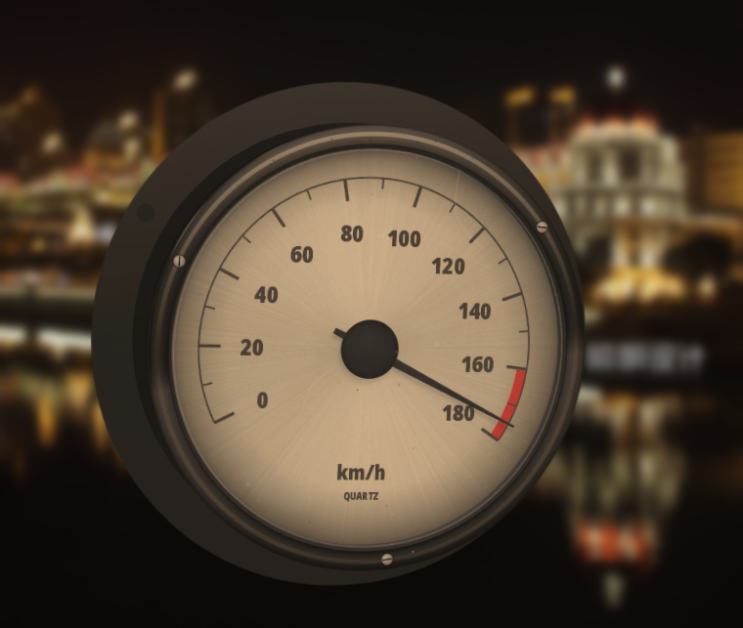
175 km/h
